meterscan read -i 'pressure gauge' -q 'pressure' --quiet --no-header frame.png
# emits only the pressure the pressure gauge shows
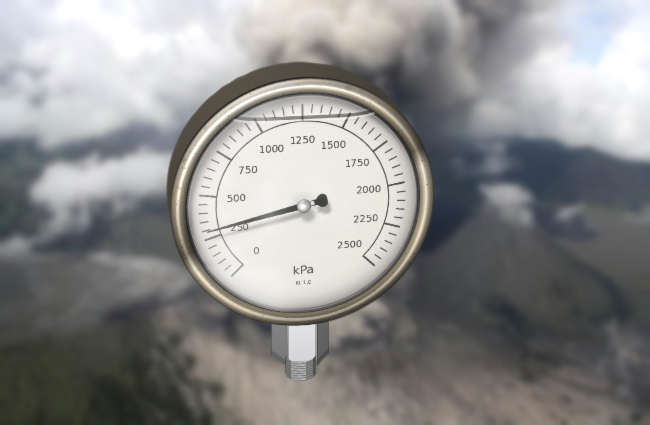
300 kPa
